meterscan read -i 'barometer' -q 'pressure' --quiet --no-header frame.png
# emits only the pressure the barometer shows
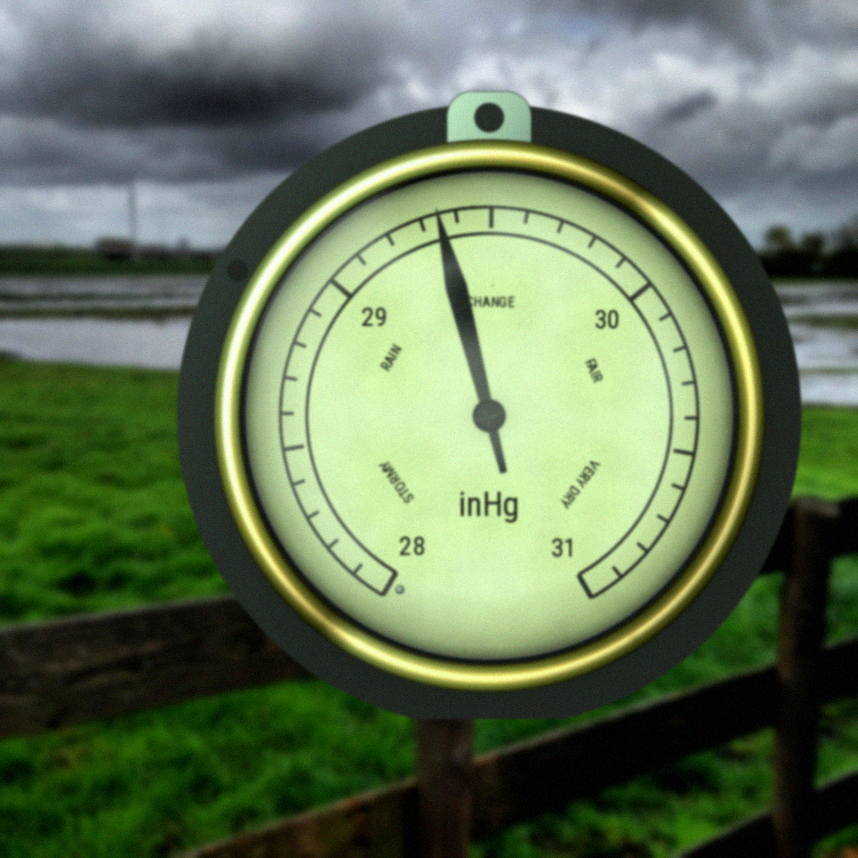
29.35 inHg
